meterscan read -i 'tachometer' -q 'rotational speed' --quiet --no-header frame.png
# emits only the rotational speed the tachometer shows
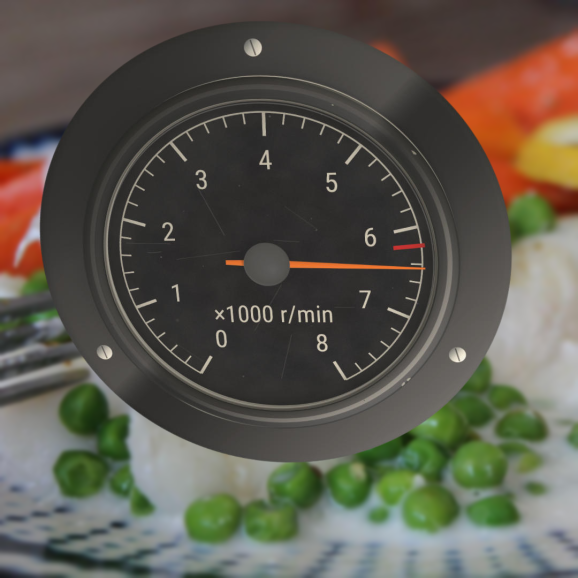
6400 rpm
